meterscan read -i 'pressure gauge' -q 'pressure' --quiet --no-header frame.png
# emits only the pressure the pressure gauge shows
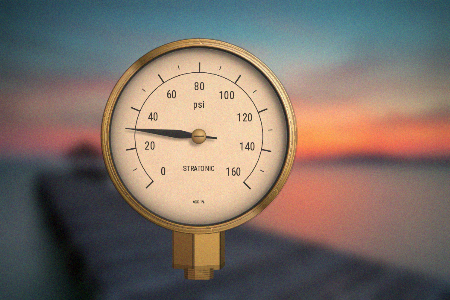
30 psi
